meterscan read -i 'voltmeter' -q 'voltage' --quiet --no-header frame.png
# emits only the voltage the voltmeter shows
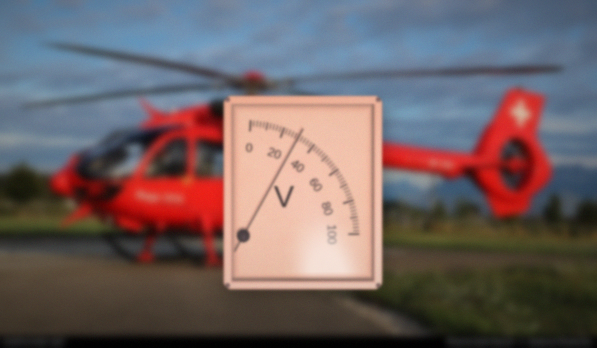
30 V
